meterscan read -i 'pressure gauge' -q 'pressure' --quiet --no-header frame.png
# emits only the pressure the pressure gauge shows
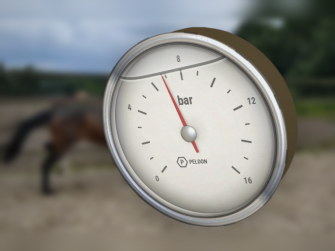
7 bar
